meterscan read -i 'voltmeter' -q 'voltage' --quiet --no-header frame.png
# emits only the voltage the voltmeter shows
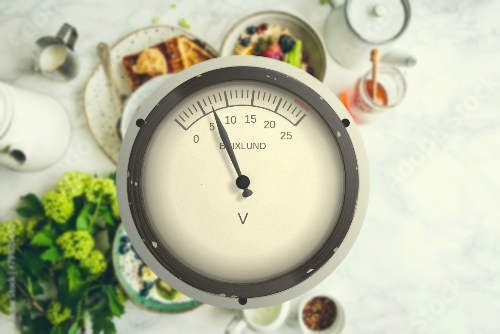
7 V
